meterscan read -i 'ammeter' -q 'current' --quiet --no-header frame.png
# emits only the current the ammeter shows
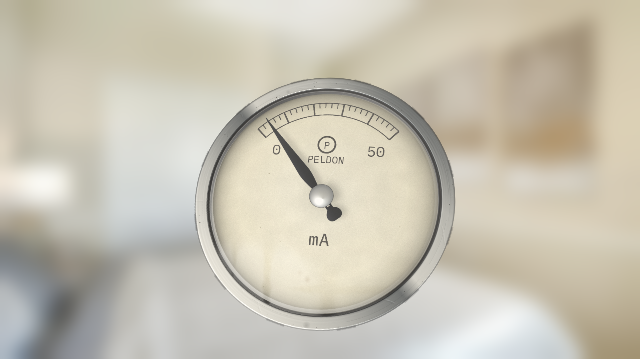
4 mA
